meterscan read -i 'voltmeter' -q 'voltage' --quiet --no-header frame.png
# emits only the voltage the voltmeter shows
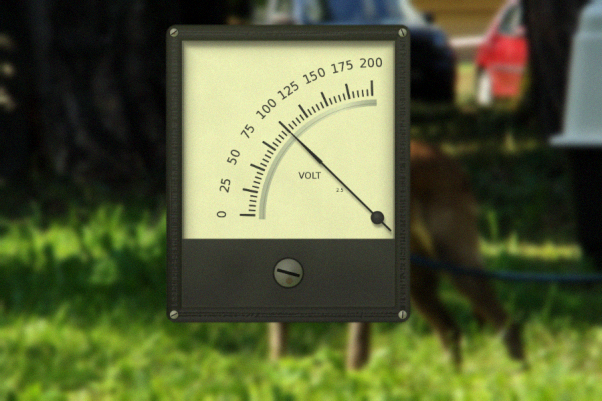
100 V
